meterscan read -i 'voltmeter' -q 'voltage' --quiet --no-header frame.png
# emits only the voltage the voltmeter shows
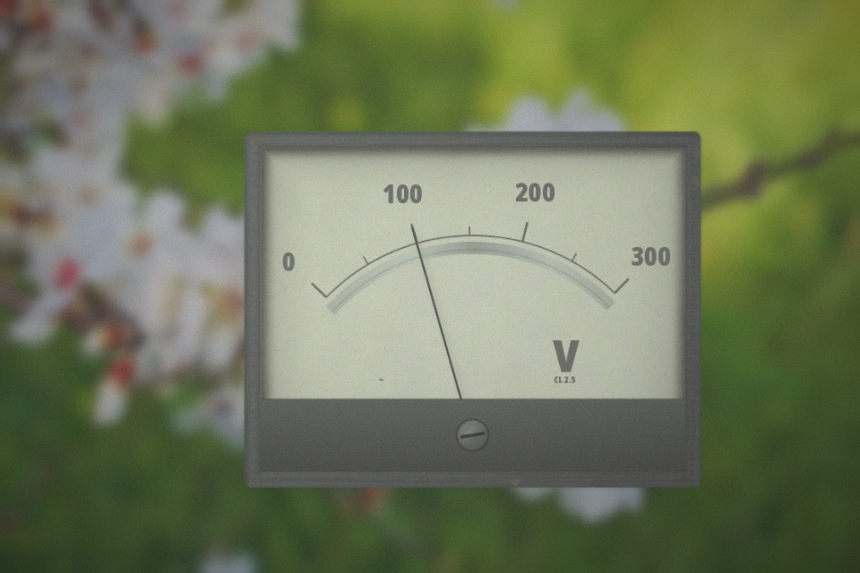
100 V
